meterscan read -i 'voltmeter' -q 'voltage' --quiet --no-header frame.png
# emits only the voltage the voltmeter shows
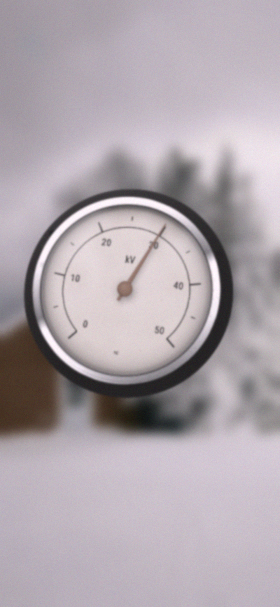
30 kV
